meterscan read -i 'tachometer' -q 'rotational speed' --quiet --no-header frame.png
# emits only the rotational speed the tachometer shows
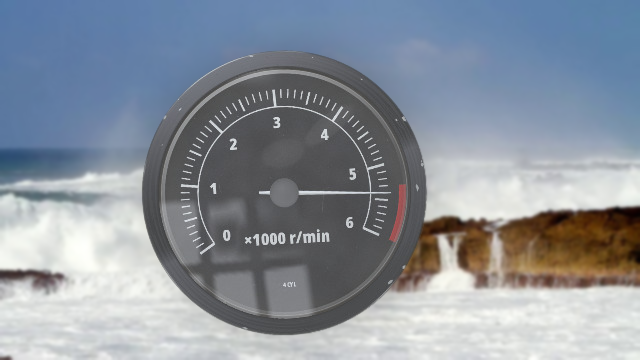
5400 rpm
